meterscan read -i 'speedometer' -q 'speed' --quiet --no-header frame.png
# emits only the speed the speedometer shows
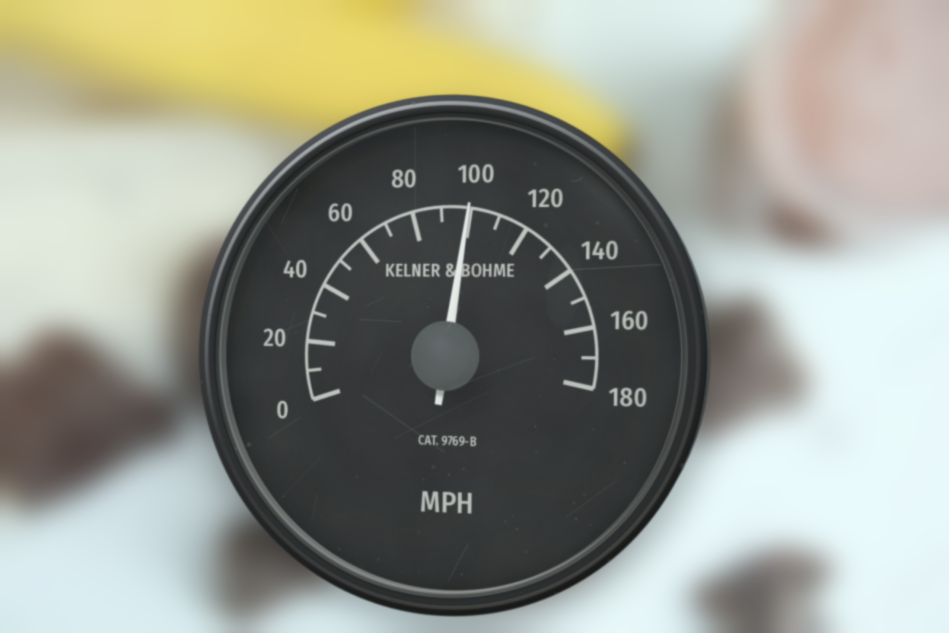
100 mph
